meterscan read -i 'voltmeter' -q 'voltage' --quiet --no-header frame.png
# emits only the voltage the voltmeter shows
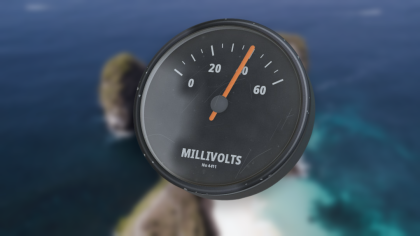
40 mV
